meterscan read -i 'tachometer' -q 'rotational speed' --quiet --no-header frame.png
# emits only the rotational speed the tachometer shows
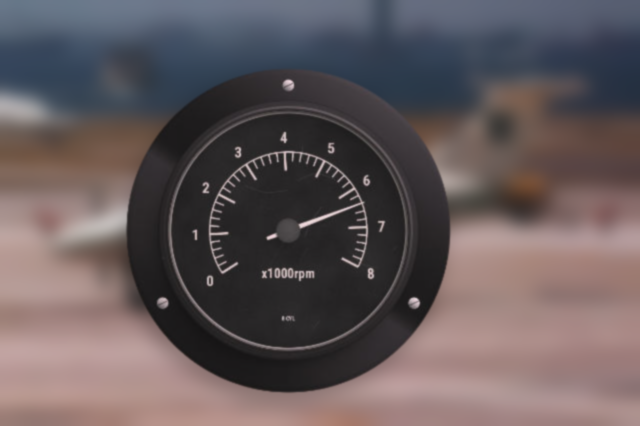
6400 rpm
